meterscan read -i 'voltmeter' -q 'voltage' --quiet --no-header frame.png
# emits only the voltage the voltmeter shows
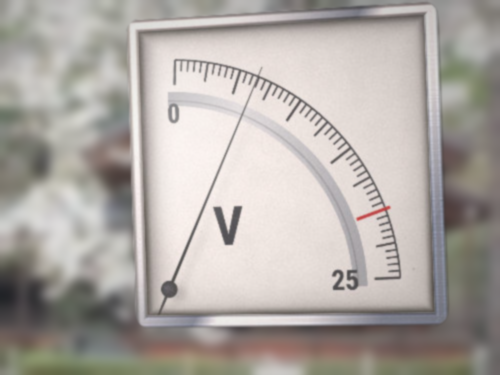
6.5 V
